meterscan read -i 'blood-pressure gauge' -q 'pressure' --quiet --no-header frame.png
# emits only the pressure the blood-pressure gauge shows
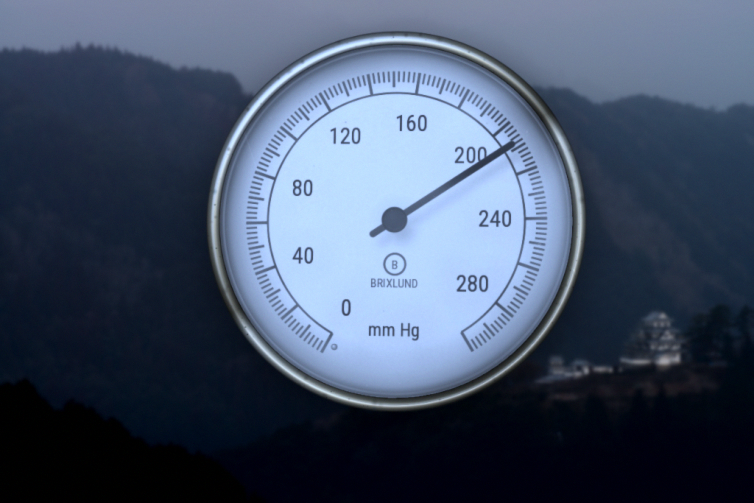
208 mmHg
